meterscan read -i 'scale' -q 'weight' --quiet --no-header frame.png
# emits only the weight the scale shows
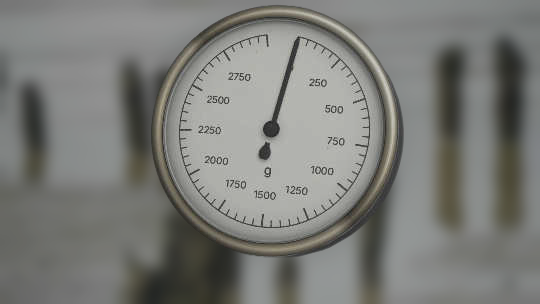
0 g
